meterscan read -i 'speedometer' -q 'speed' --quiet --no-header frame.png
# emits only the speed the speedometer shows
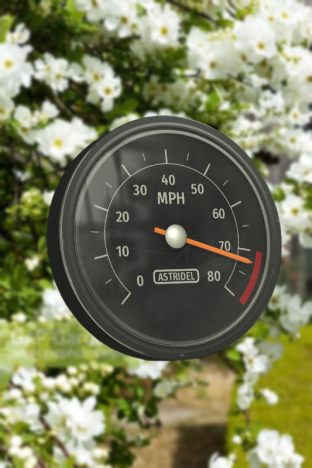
72.5 mph
